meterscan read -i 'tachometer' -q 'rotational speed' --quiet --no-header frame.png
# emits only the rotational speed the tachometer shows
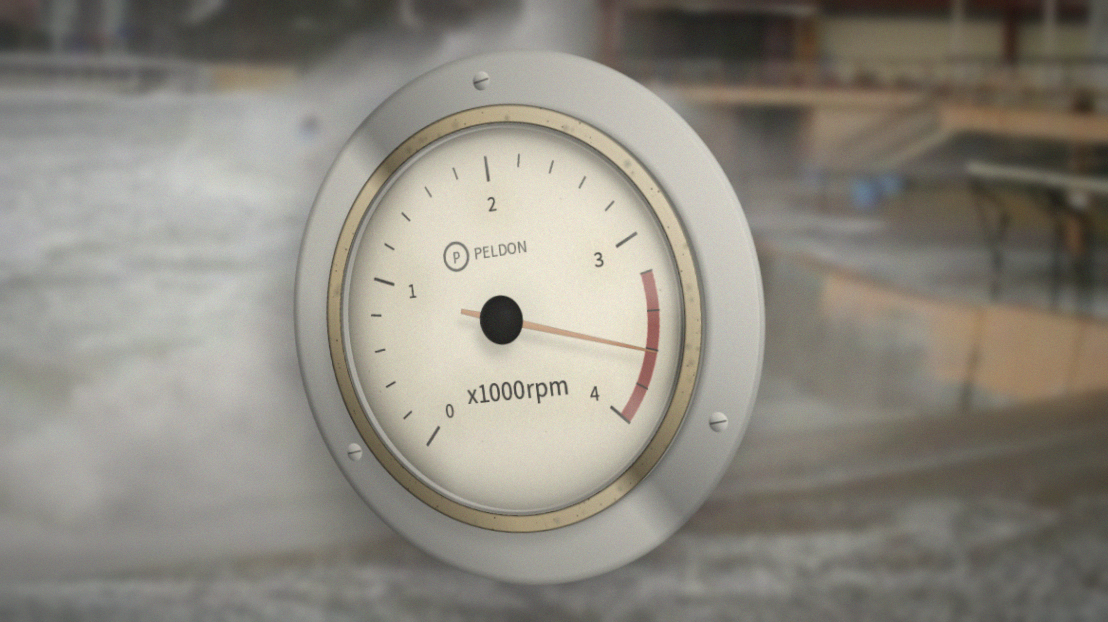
3600 rpm
